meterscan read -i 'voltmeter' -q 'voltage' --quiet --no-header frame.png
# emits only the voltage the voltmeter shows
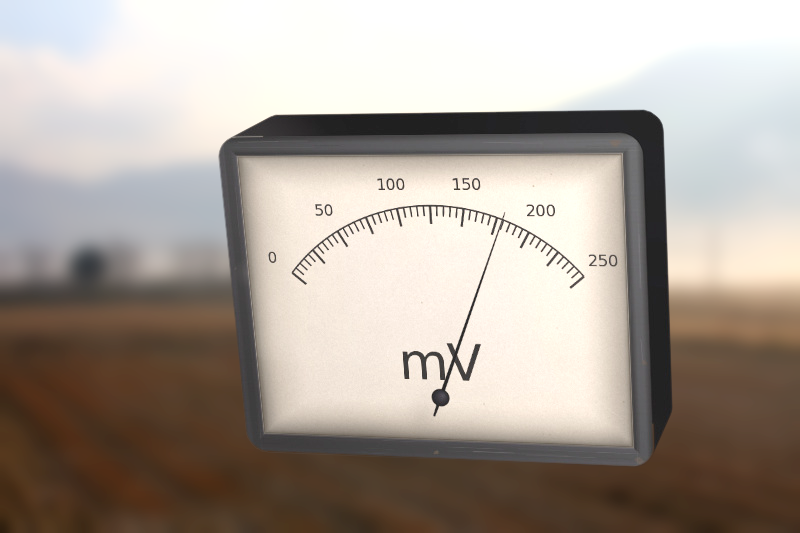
180 mV
